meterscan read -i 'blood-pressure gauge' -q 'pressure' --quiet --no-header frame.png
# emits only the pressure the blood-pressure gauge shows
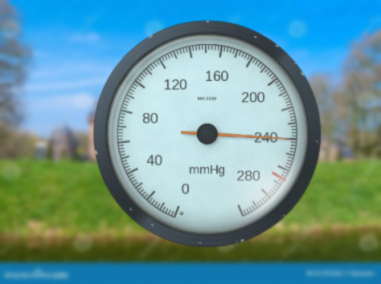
240 mmHg
